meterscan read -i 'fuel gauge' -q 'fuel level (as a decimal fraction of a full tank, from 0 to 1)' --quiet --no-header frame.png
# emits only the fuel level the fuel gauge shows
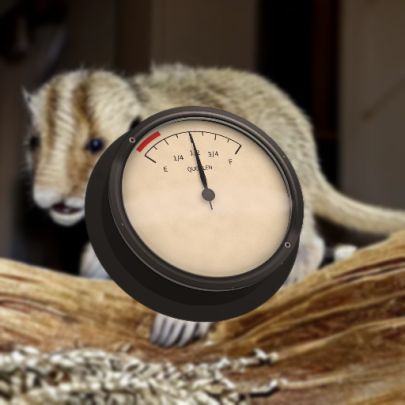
0.5
